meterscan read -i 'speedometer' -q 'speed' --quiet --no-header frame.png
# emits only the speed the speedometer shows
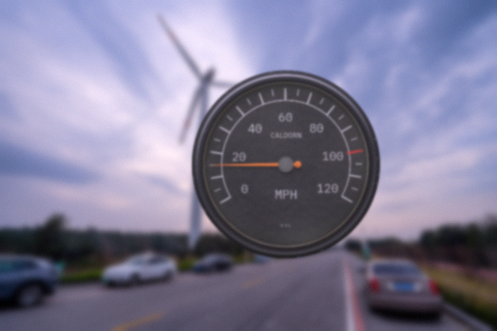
15 mph
